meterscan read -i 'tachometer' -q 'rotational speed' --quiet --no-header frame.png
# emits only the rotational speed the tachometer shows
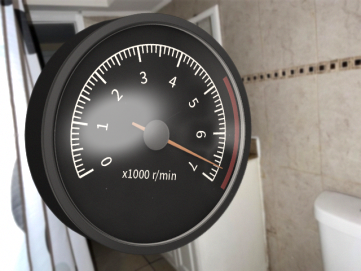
6700 rpm
